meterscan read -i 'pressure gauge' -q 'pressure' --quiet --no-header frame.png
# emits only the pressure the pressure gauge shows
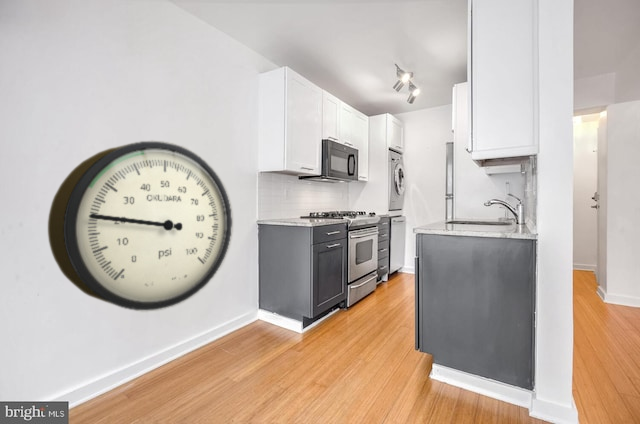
20 psi
